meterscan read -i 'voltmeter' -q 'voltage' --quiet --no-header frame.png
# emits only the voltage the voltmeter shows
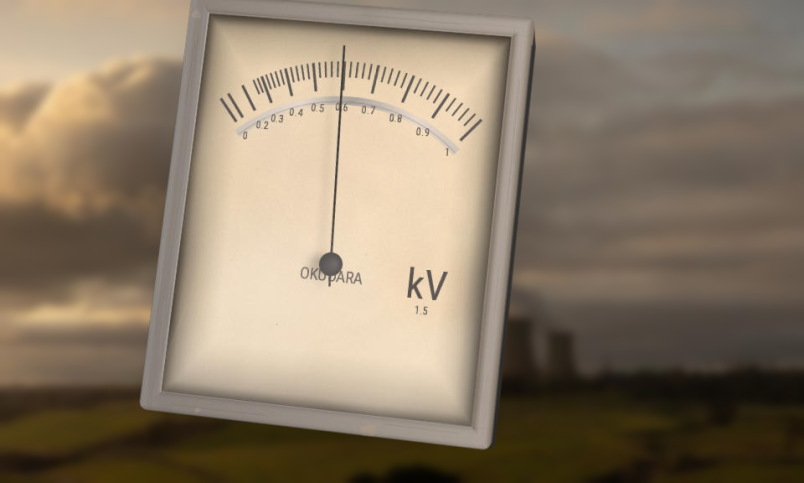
0.6 kV
